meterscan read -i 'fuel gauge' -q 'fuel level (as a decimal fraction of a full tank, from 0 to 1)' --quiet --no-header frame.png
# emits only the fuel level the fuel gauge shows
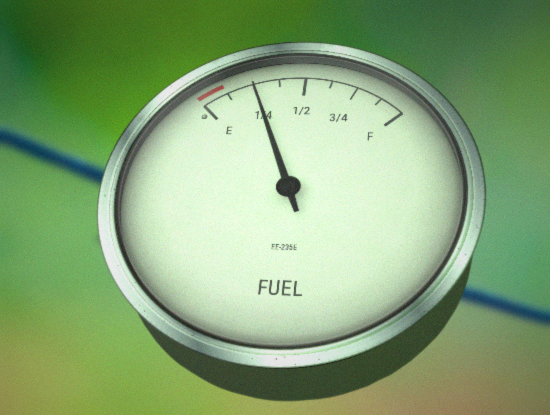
0.25
